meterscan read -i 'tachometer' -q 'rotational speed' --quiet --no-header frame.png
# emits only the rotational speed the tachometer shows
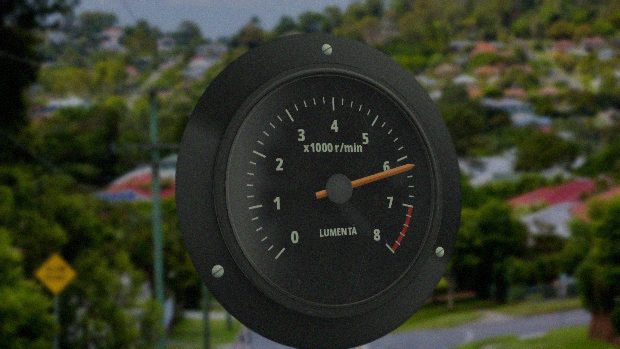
6200 rpm
